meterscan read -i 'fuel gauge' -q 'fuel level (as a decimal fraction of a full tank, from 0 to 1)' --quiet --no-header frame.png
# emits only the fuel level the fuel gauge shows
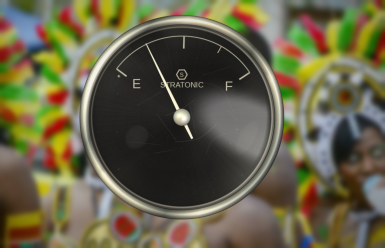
0.25
